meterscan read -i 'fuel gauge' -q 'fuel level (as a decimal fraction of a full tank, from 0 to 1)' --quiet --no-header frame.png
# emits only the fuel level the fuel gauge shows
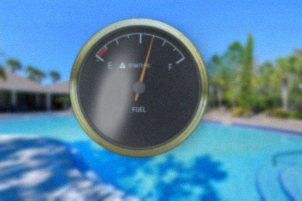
0.625
